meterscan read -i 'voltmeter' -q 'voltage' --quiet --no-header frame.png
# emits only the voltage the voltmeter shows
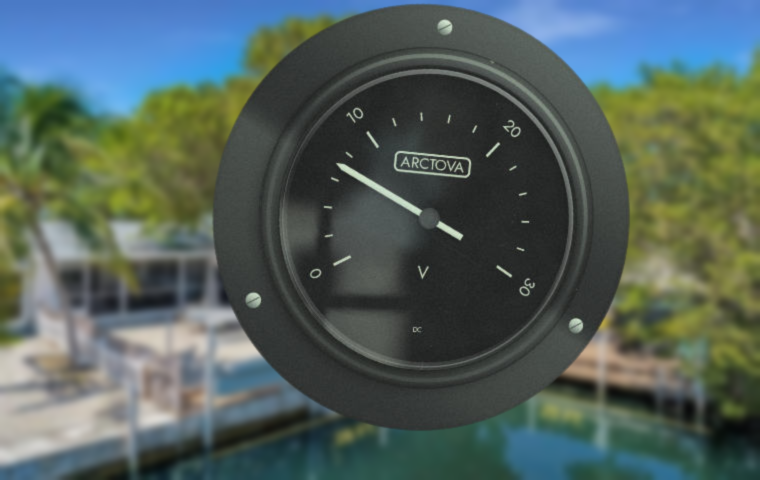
7 V
